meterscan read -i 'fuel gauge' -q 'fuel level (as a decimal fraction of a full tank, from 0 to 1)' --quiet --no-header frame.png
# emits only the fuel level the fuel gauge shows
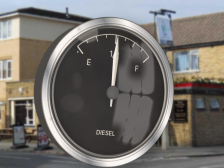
0.5
